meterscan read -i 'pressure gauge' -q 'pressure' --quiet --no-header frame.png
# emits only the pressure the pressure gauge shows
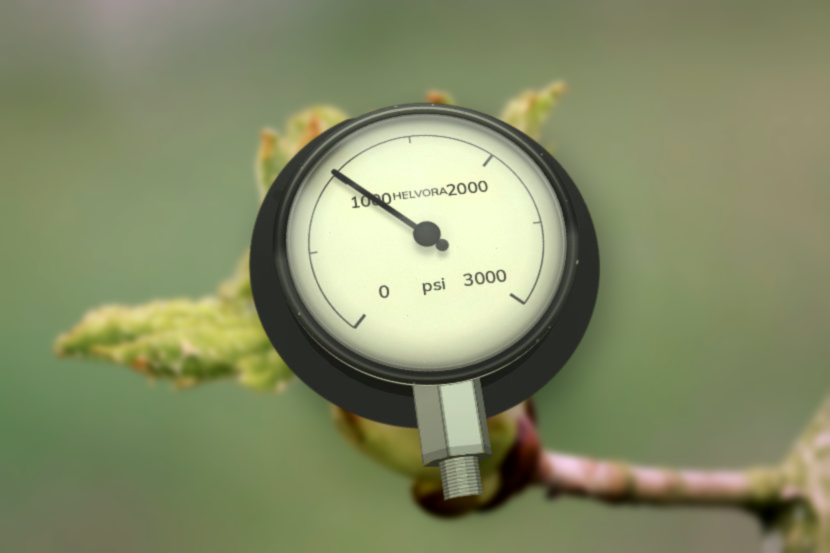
1000 psi
